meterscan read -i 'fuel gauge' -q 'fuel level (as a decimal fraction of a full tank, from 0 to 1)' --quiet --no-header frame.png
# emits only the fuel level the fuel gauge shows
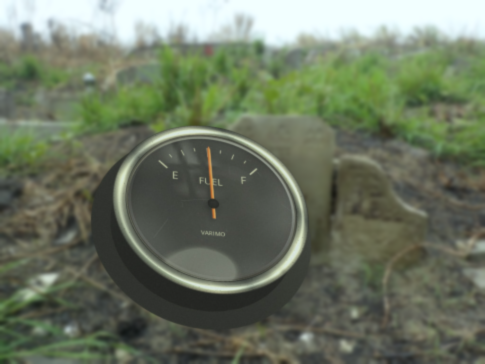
0.5
